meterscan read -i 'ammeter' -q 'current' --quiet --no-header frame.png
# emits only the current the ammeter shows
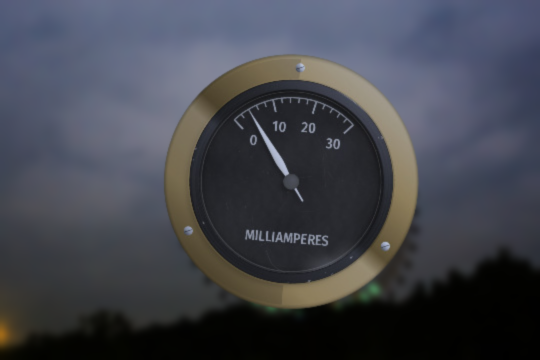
4 mA
